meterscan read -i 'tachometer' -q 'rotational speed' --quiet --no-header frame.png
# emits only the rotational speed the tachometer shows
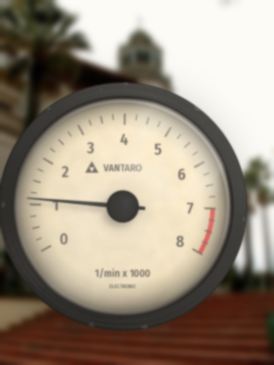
1125 rpm
